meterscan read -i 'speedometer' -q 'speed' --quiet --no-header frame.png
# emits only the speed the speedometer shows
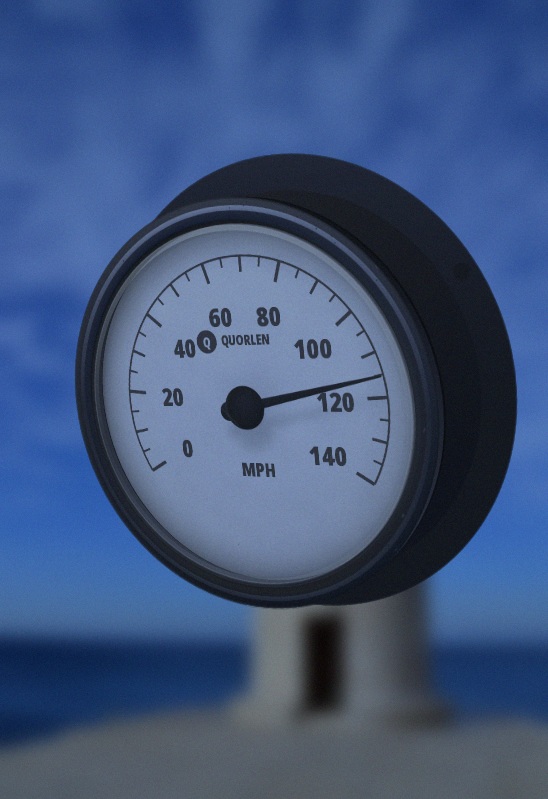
115 mph
